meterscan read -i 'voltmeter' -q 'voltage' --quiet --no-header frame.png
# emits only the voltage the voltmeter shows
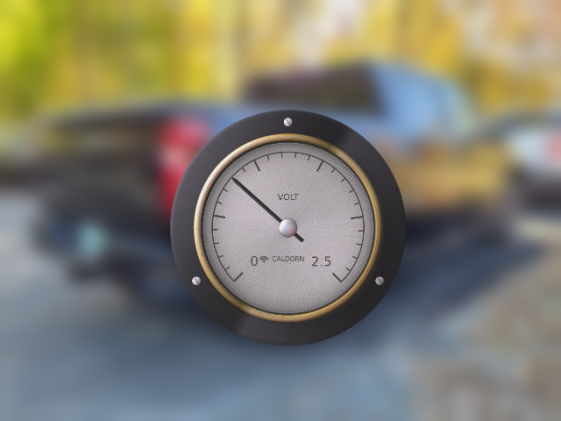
0.8 V
